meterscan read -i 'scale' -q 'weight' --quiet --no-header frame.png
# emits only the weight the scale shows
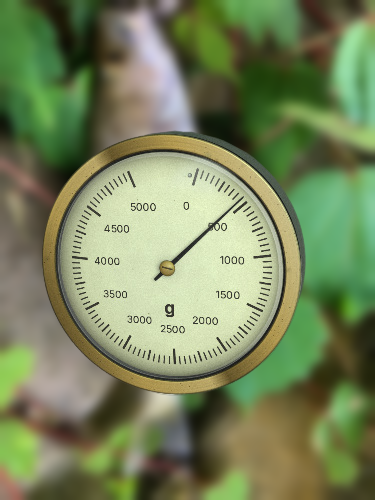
450 g
